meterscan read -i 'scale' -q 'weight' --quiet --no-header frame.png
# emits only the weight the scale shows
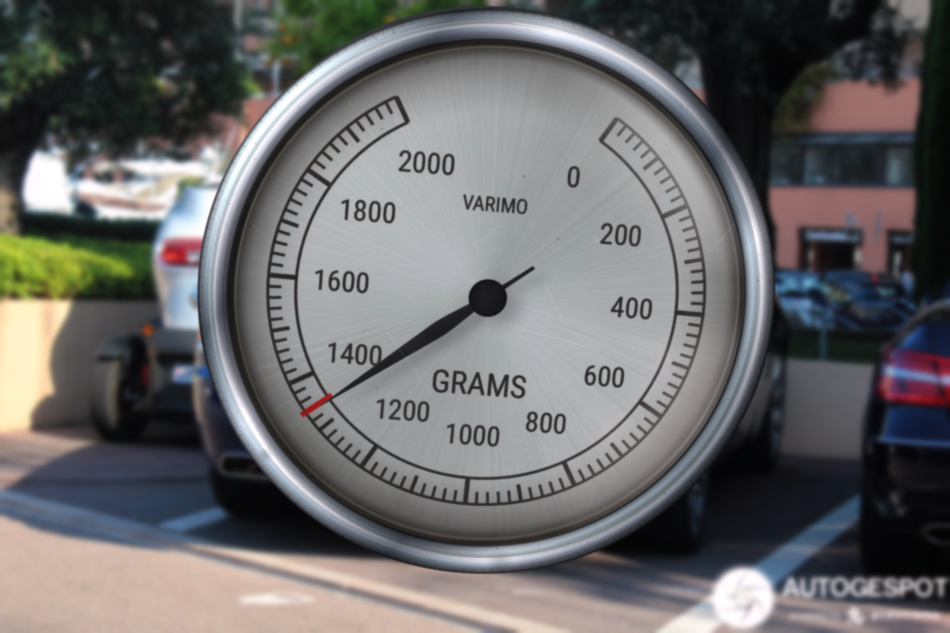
1340 g
